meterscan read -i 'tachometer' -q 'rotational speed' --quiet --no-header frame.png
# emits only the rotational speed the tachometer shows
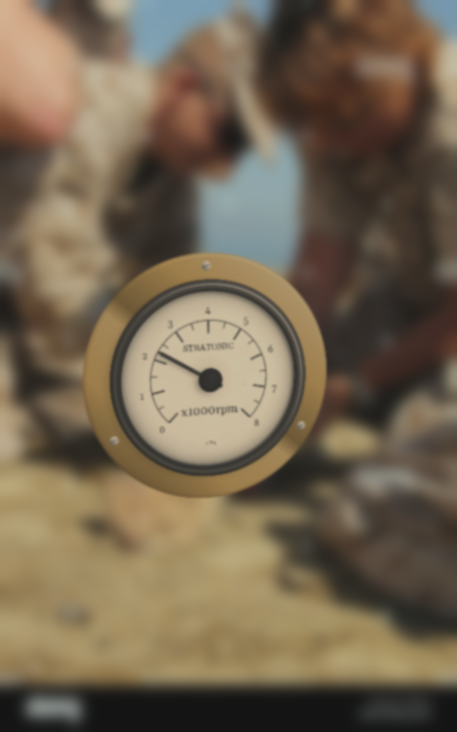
2250 rpm
